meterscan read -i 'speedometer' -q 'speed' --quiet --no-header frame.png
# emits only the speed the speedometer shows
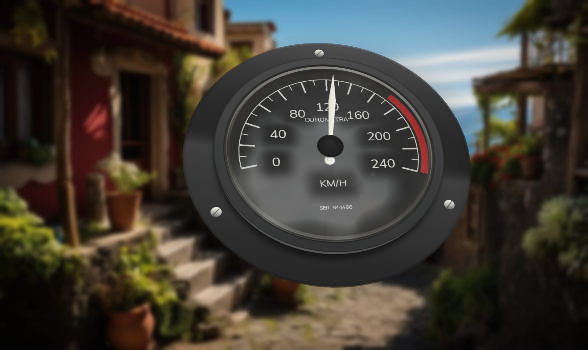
125 km/h
